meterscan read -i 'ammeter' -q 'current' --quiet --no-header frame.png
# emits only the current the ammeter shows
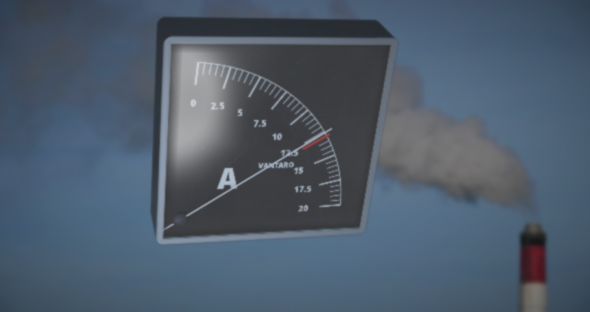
12.5 A
